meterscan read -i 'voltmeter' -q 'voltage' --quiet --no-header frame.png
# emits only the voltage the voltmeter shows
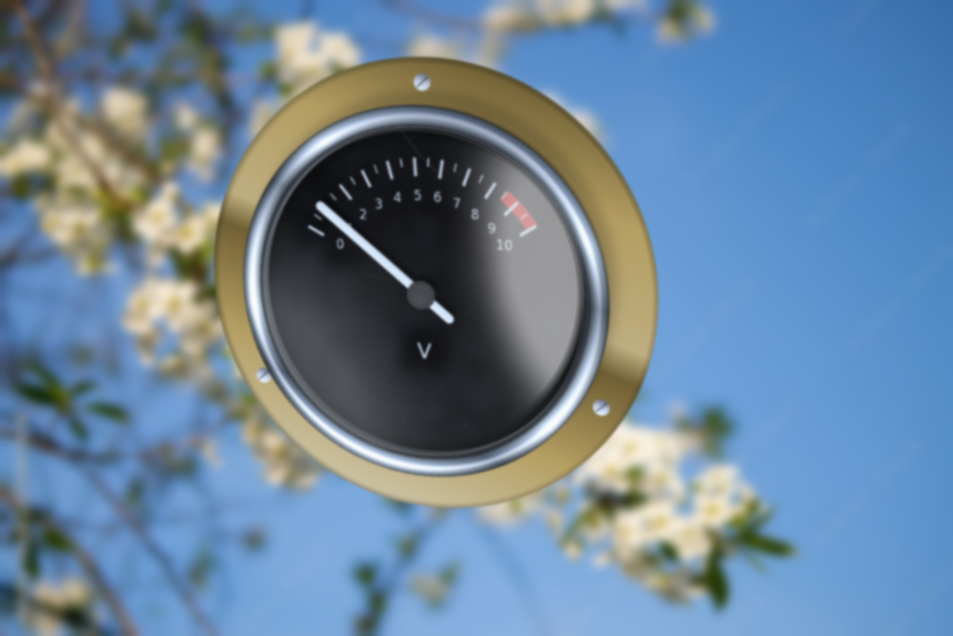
1 V
